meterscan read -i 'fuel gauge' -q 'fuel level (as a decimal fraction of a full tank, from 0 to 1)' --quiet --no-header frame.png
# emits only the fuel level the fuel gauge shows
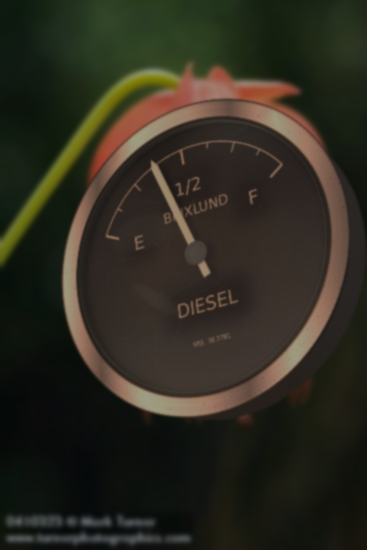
0.375
